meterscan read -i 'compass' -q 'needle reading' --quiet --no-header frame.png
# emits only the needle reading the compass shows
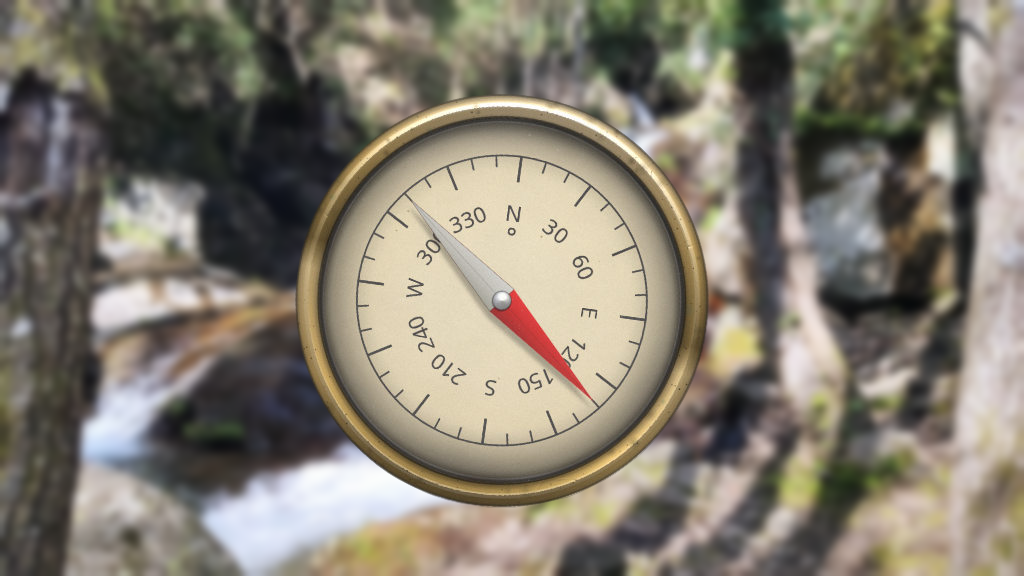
130 °
